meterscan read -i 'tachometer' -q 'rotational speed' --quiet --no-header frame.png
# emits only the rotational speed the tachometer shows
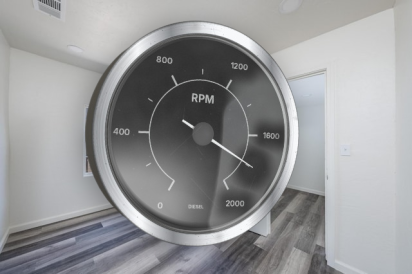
1800 rpm
